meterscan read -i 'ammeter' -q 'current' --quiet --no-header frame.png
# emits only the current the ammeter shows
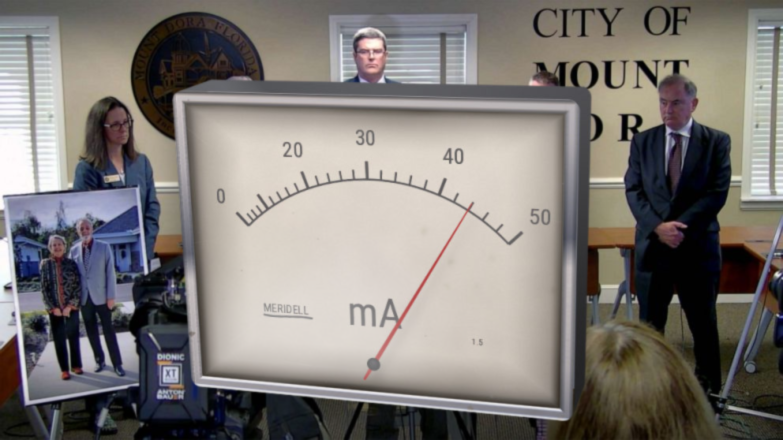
44 mA
